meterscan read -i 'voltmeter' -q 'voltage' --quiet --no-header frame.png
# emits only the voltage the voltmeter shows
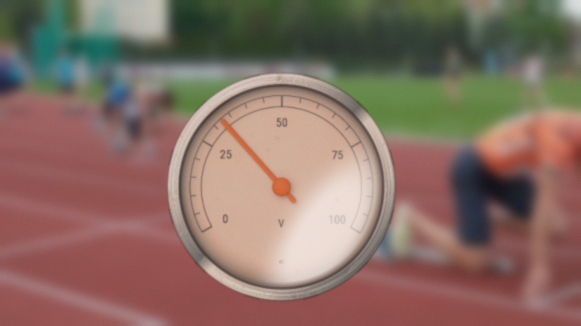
32.5 V
